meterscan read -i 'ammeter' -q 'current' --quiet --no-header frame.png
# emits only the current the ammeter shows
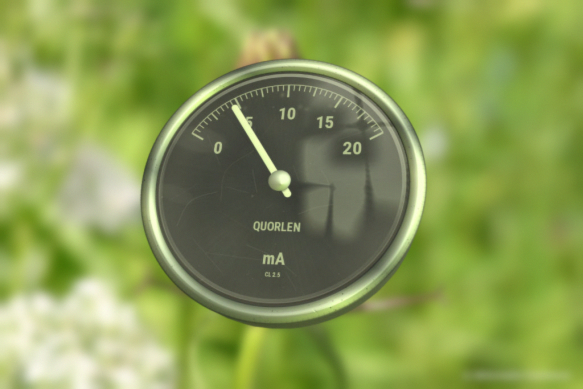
4.5 mA
